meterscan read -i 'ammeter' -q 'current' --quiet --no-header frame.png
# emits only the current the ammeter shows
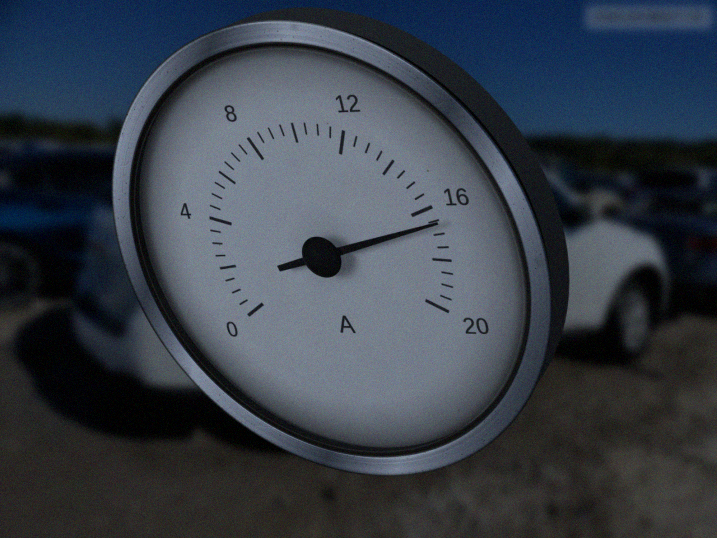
16.5 A
